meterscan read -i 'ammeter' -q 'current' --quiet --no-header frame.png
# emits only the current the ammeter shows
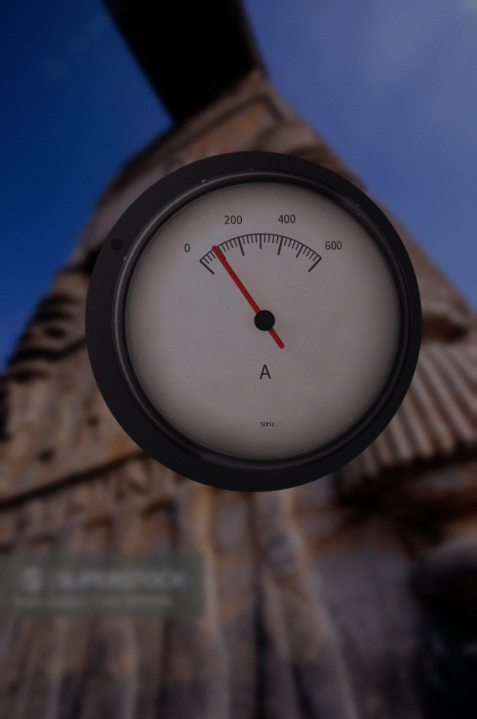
80 A
